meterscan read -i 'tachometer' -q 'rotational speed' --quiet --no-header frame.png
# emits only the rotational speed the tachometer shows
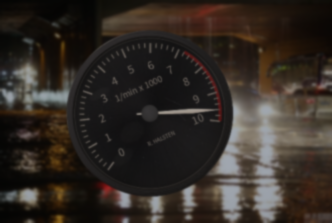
9600 rpm
